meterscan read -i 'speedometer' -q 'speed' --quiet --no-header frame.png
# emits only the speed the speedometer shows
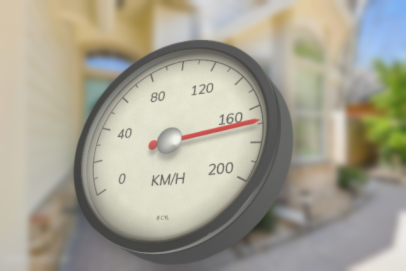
170 km/h
